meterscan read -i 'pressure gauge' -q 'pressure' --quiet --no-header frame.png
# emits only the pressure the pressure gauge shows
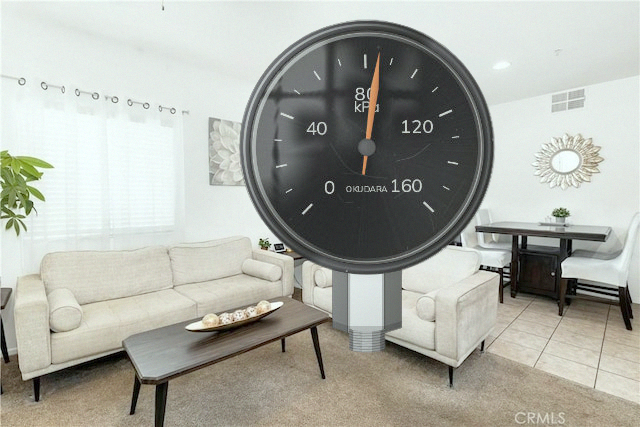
85 kPa
